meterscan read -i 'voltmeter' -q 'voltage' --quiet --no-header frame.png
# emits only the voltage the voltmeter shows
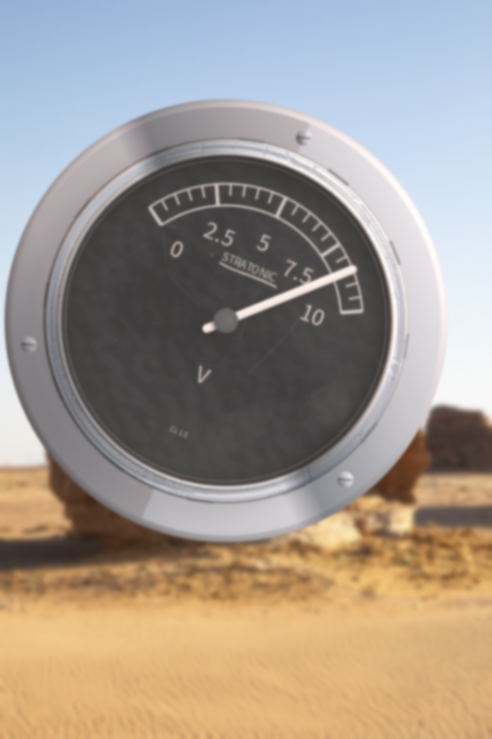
8.5 V
